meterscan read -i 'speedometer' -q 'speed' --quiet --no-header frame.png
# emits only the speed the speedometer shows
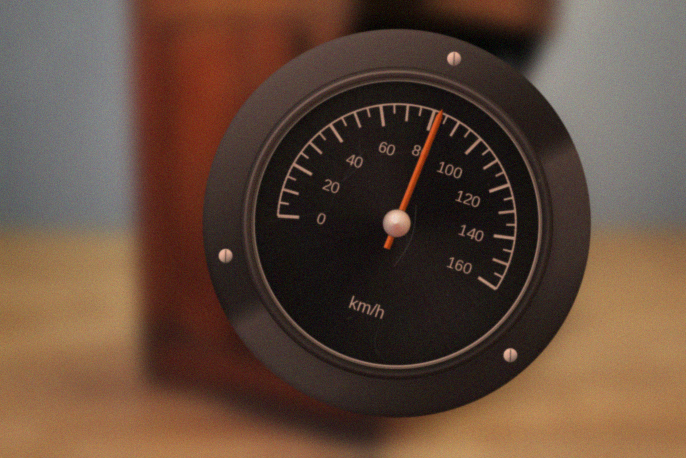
82.5 km/h
